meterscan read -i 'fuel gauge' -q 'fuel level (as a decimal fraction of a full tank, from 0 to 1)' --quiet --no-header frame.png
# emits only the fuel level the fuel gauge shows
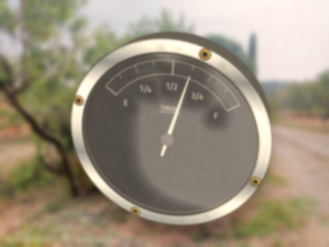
0.625
